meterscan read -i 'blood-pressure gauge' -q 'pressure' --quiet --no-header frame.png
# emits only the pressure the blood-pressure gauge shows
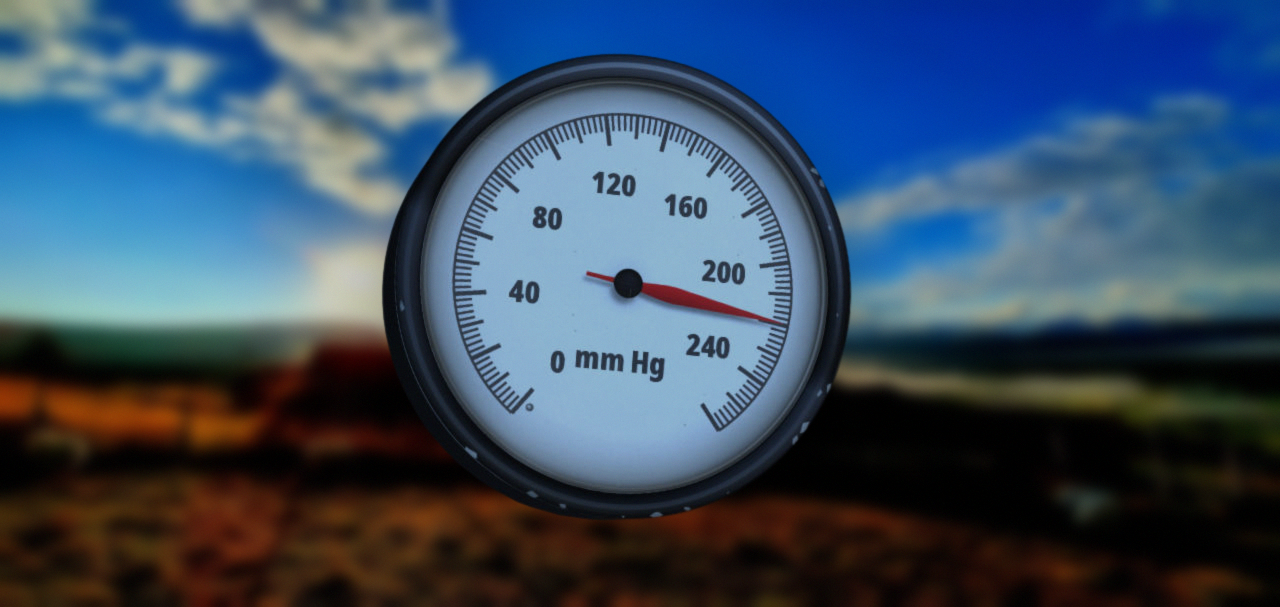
220 mmHg
